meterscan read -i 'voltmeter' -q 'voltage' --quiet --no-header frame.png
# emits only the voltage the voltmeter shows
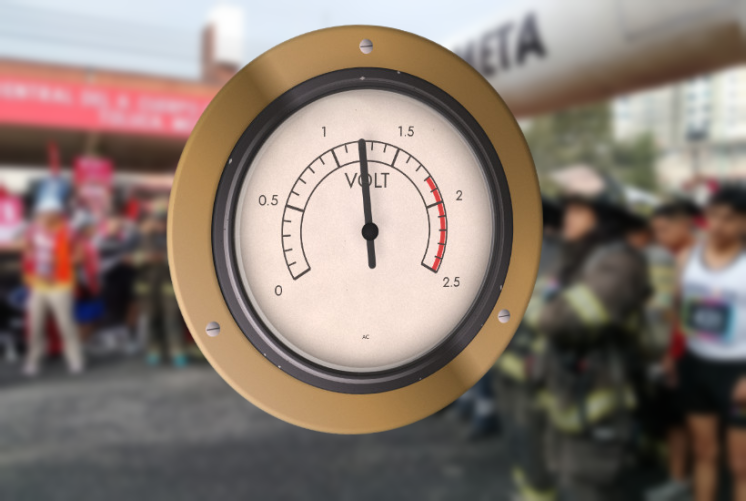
1.2 V
